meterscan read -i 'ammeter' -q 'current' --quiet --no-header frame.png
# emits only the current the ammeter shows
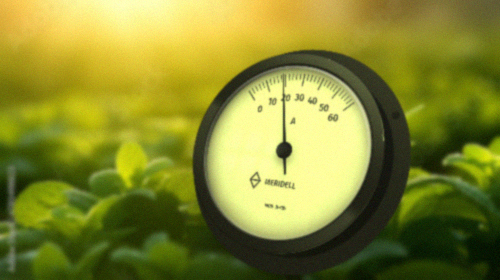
20 A
